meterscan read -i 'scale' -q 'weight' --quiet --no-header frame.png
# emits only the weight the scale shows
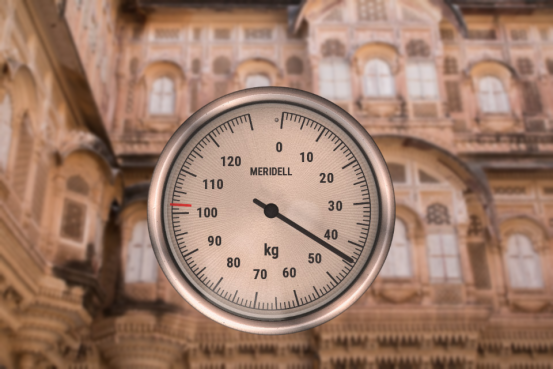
44 kg
